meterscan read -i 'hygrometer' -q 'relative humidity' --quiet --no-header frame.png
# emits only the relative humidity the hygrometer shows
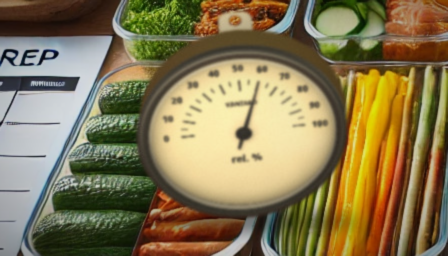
60 %
